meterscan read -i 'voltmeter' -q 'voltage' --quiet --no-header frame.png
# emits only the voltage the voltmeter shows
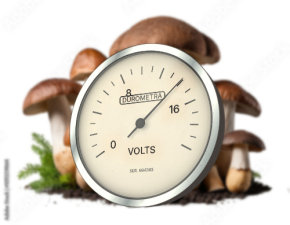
14 V
